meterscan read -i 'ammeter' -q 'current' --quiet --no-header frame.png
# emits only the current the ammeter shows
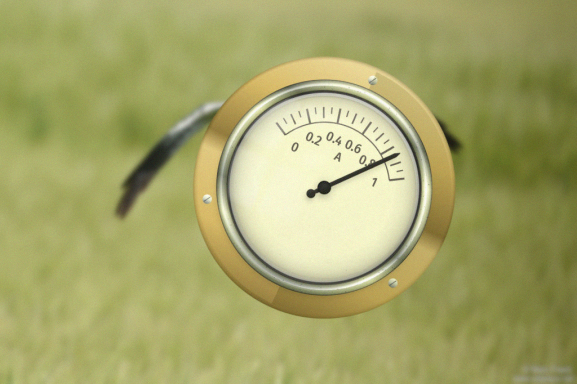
0.85 A
